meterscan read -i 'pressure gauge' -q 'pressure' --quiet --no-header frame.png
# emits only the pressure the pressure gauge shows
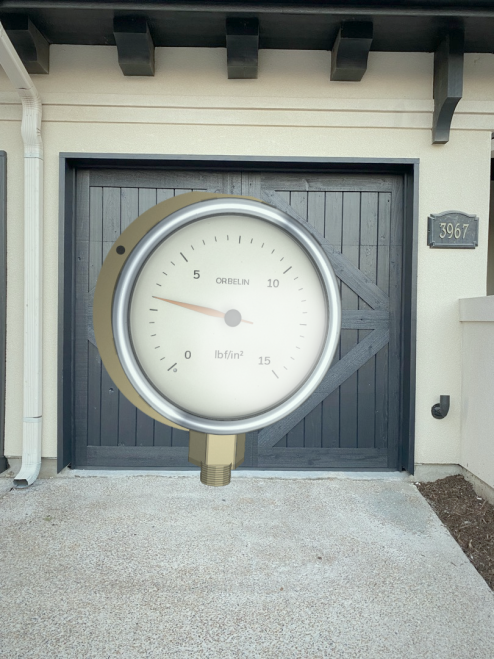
3 psi
